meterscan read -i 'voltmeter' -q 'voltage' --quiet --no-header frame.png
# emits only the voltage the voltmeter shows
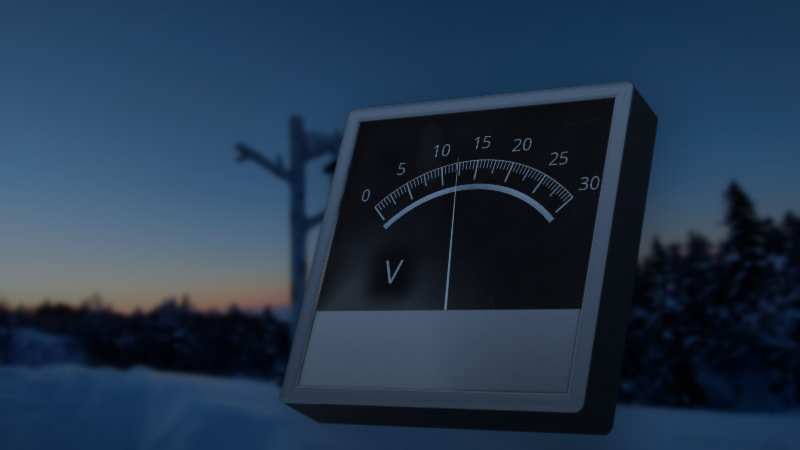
12.5 V
